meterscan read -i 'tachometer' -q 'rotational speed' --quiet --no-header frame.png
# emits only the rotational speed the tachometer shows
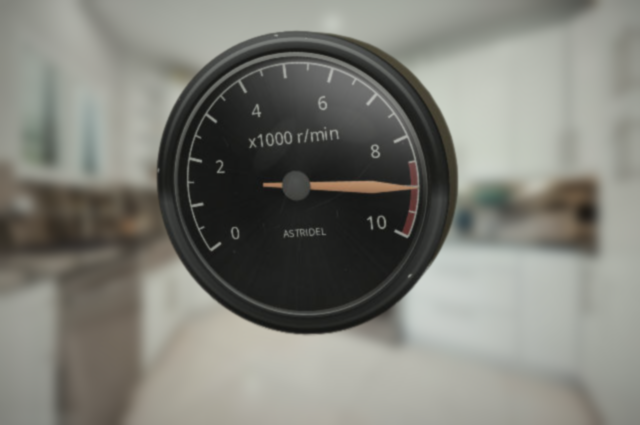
9000 rpm
